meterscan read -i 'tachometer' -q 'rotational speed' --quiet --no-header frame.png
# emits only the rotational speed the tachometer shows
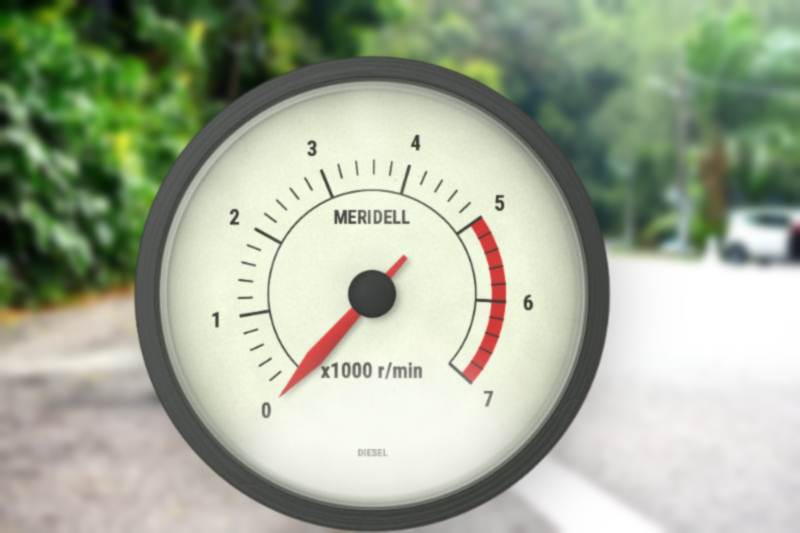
0 rpm
